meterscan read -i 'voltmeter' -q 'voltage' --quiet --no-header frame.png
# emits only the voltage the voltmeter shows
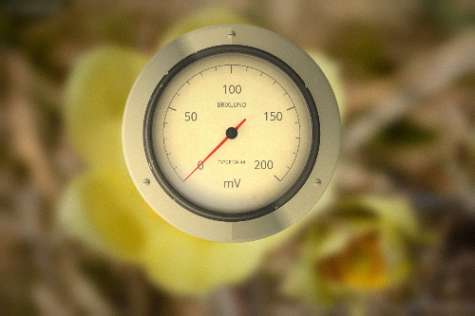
0 mV
